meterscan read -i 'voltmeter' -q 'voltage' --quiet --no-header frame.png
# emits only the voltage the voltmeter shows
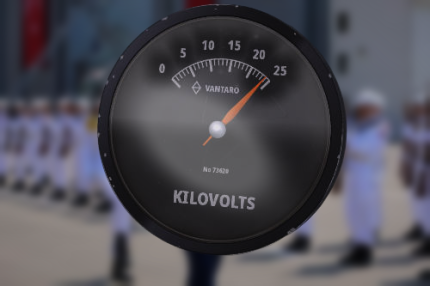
24 kV
